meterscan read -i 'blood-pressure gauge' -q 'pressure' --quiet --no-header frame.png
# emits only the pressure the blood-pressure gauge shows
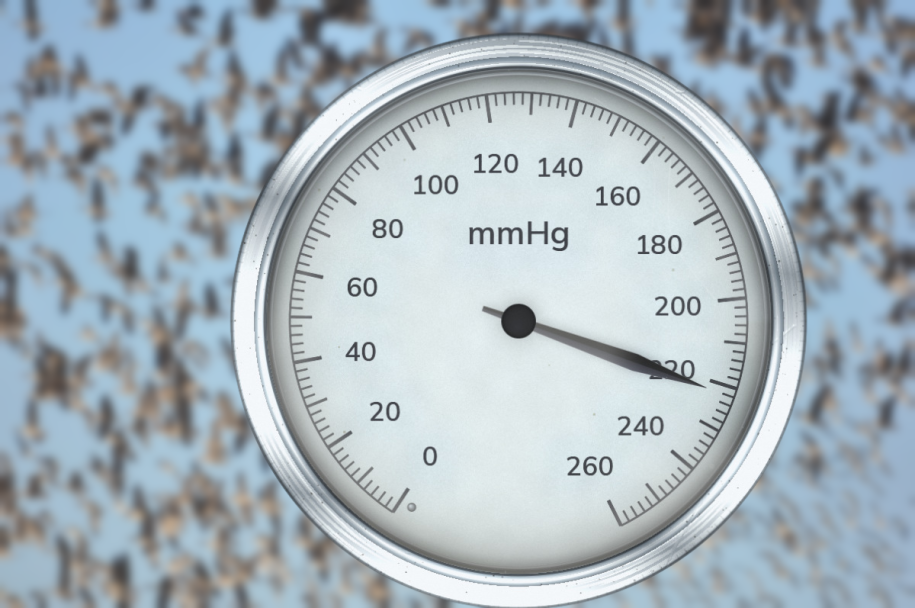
222 mmHg
